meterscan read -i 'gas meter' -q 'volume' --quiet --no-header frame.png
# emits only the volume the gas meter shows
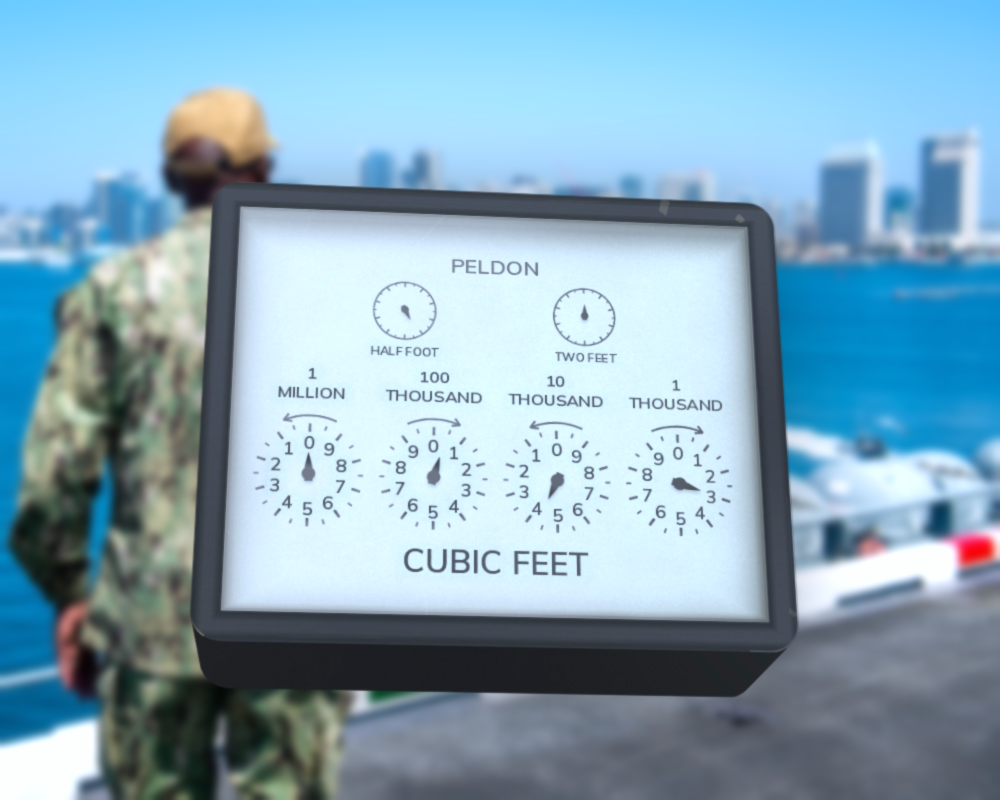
4300 ft³
